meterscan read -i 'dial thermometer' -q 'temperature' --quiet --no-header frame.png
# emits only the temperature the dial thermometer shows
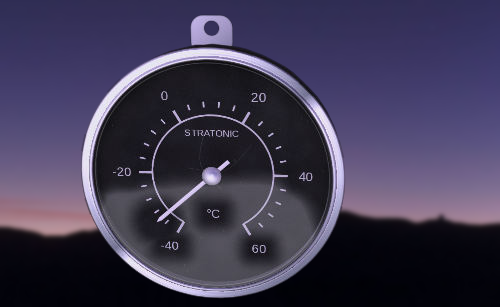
-34 °C
